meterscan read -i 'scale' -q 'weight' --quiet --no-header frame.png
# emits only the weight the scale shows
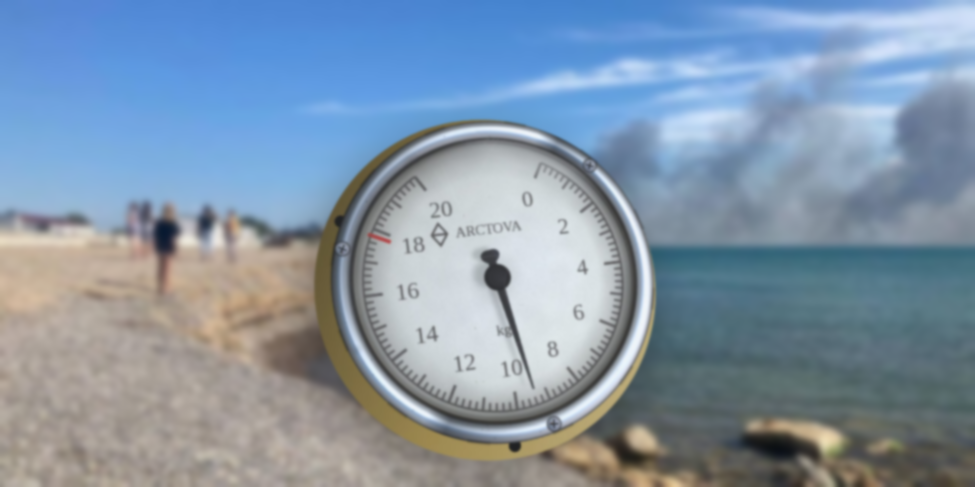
9.4 kg
